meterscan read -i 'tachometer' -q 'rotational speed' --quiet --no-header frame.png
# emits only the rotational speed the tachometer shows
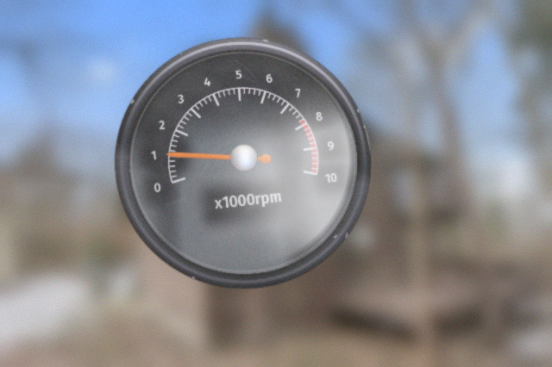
1000 rpm
